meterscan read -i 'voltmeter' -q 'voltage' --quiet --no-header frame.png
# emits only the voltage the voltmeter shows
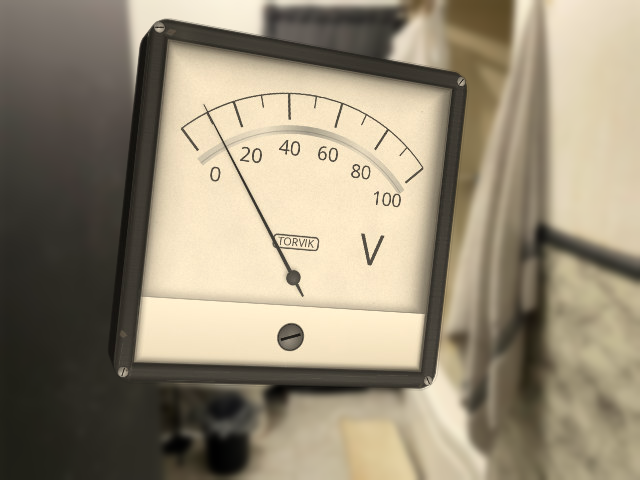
10 V
